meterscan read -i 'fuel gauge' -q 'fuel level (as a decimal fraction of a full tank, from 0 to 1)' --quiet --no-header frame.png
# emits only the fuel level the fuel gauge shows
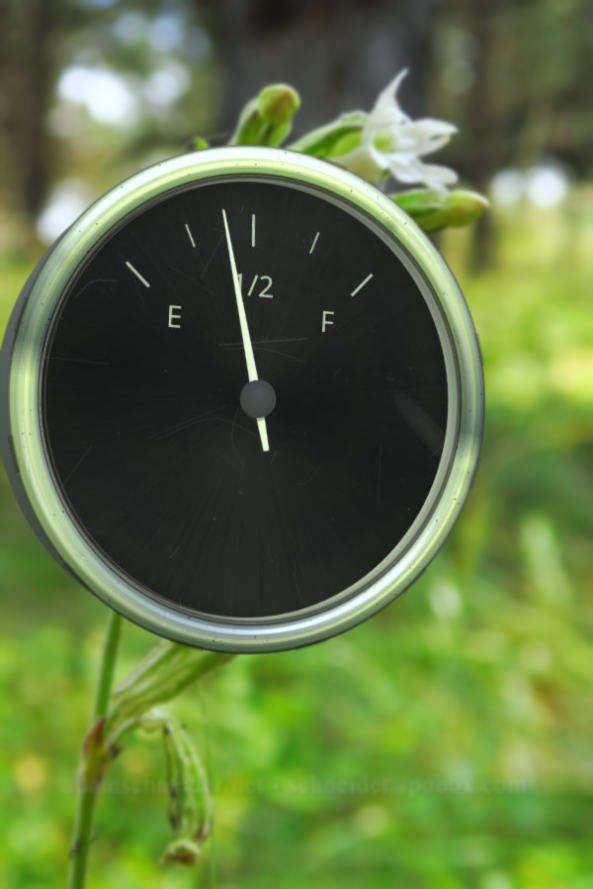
0.375
